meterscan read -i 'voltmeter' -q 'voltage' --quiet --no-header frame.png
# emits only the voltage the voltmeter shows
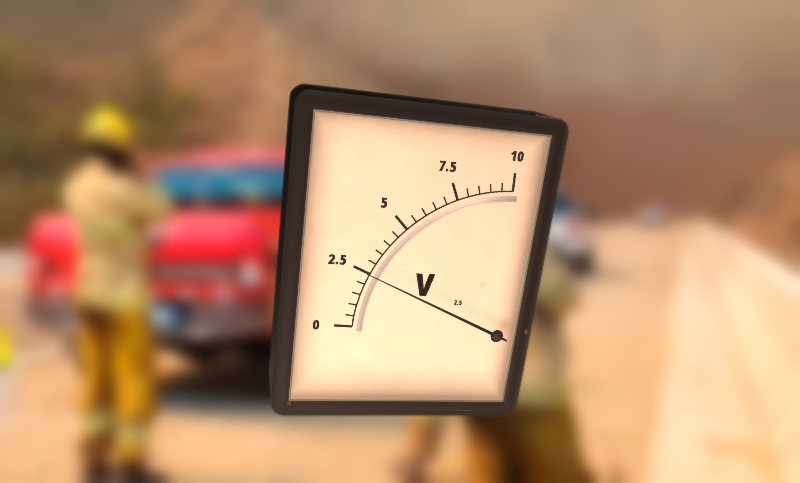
2.5 V
